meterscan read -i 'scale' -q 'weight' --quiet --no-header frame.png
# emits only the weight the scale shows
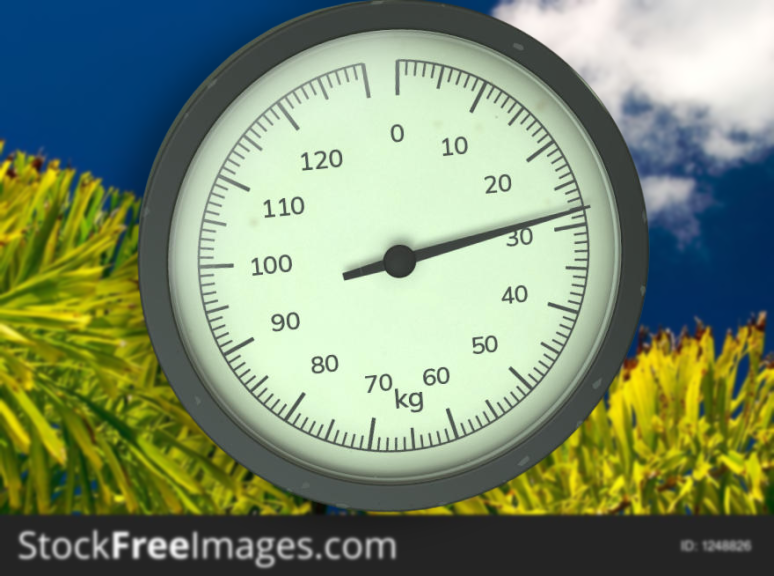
28 kg
